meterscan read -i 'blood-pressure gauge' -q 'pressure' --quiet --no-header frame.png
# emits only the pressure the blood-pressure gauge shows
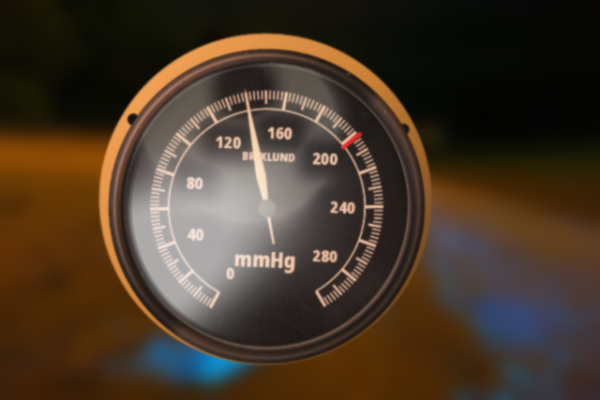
140 mmHg
